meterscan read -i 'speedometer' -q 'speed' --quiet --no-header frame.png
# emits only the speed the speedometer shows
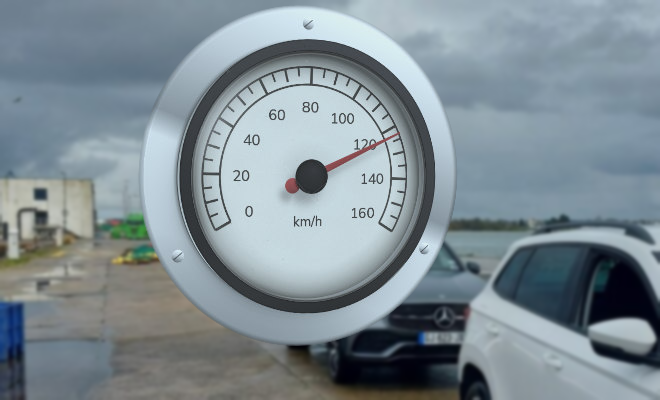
122.5 km/h
